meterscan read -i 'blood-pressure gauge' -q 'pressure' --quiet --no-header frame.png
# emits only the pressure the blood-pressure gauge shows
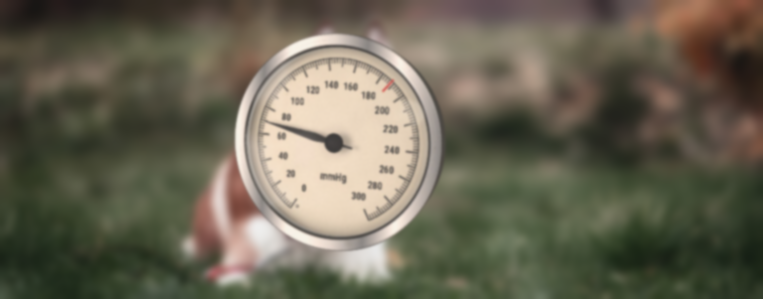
70 mmHg
